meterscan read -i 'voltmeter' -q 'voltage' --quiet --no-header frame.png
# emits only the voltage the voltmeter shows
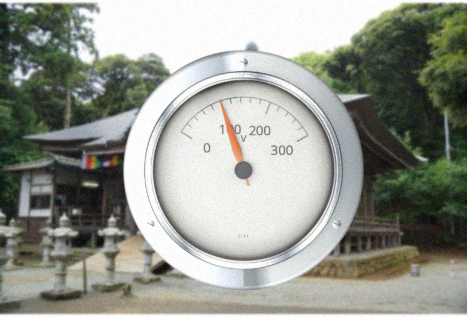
100 V
